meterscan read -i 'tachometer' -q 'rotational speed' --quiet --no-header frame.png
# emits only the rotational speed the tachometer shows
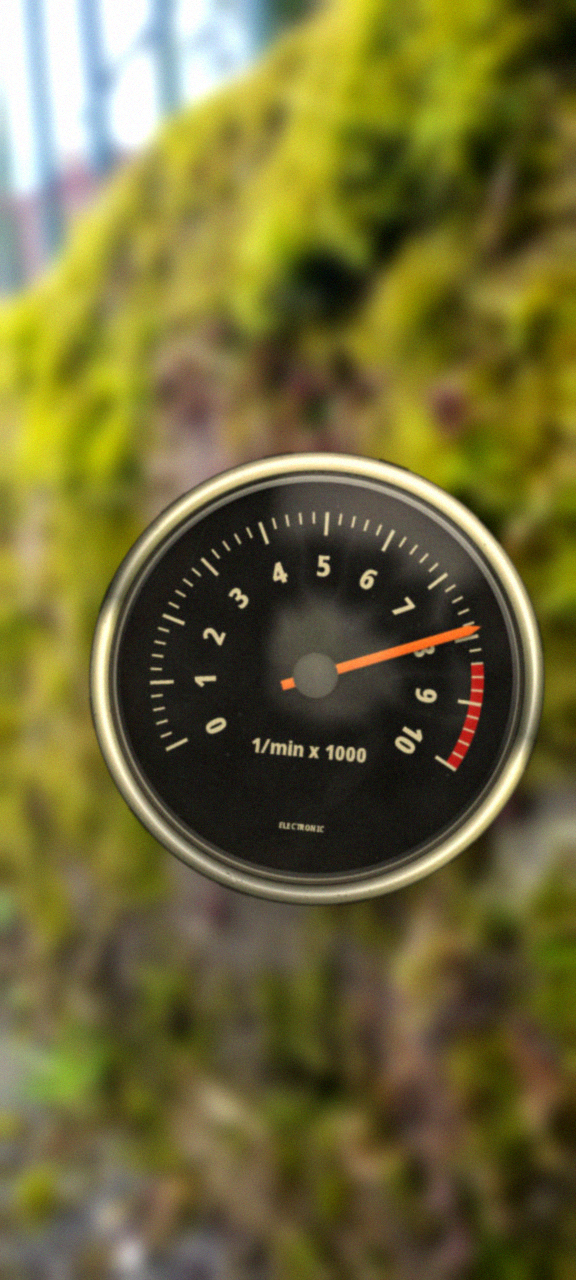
7900 rpm
